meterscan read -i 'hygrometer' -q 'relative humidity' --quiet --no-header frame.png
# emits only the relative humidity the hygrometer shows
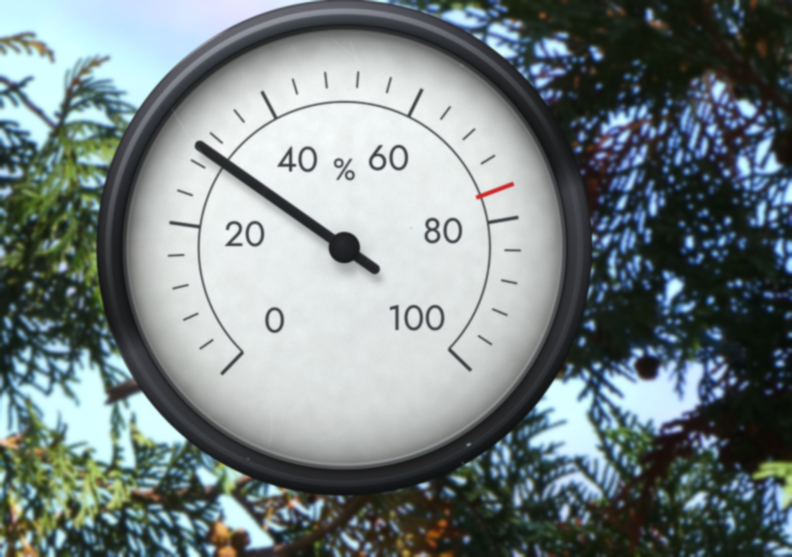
30 %
